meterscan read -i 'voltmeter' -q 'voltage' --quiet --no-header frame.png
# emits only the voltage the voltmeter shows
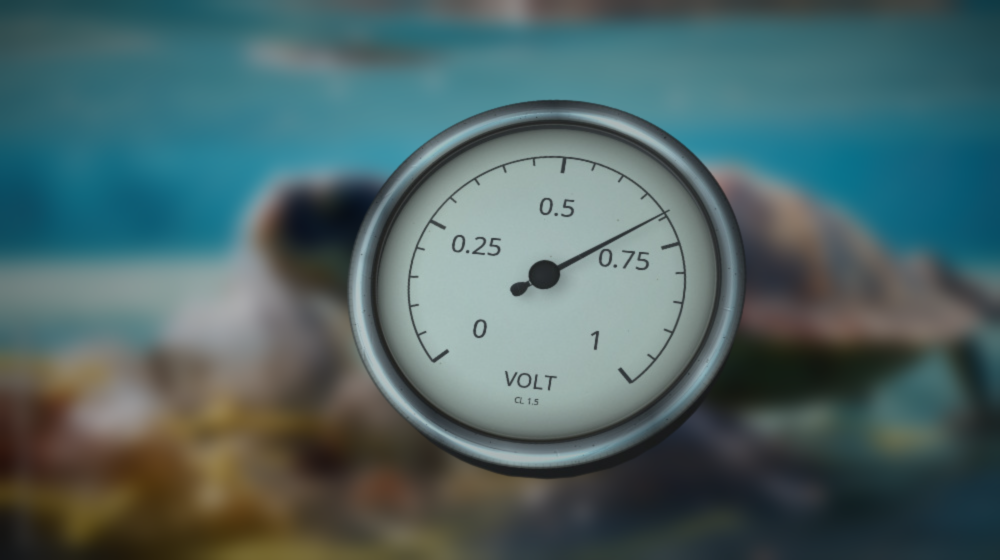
0.7 V
